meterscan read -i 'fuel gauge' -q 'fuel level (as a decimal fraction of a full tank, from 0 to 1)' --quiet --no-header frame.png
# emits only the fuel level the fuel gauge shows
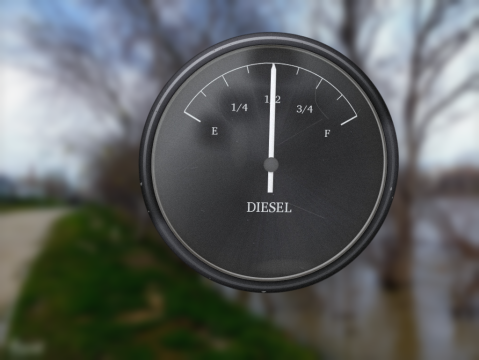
0.5
